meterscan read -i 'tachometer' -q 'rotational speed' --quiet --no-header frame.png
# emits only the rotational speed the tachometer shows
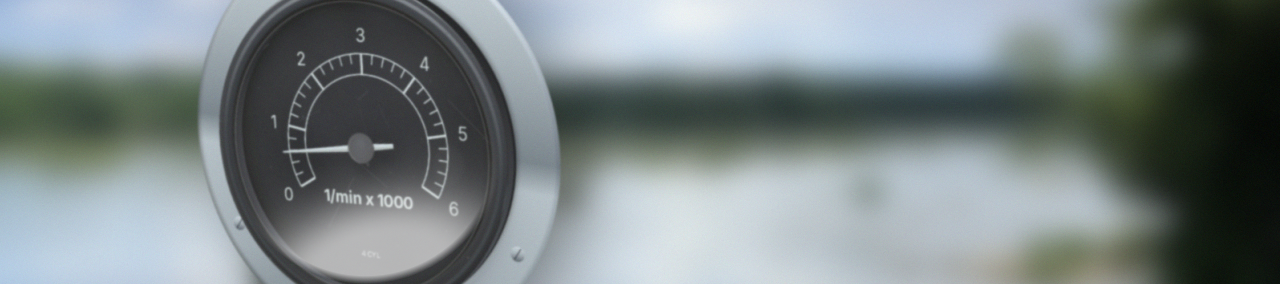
600 rpm
